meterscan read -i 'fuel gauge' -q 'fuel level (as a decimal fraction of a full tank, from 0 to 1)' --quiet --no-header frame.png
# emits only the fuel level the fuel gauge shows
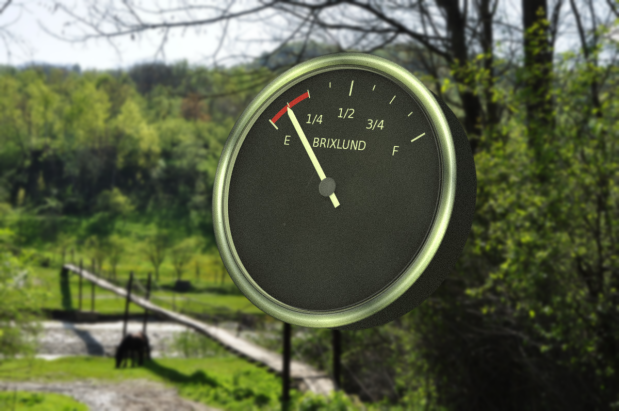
0.125
